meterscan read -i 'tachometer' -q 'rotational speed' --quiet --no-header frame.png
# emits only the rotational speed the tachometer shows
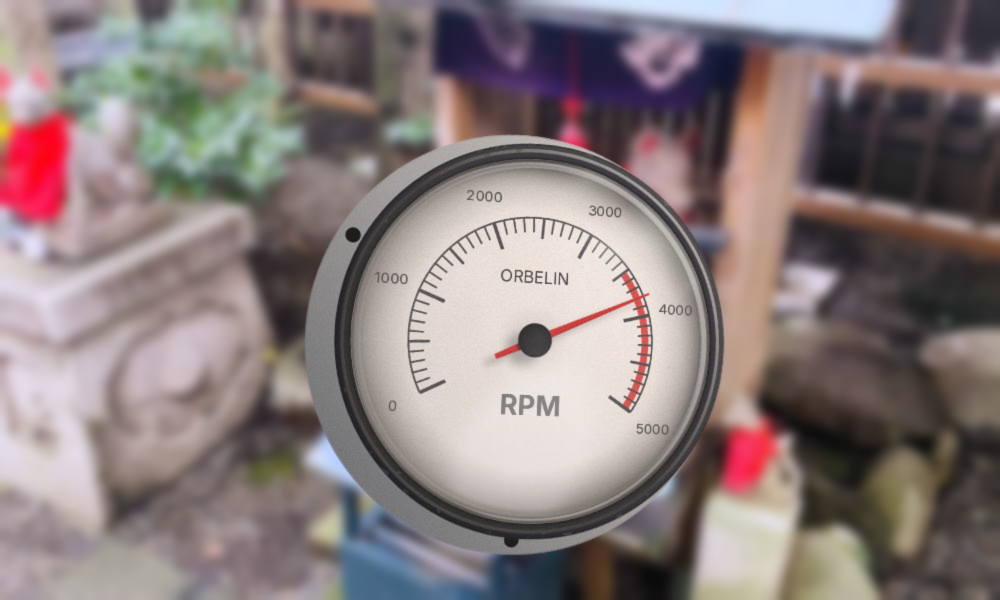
3800 rpm
